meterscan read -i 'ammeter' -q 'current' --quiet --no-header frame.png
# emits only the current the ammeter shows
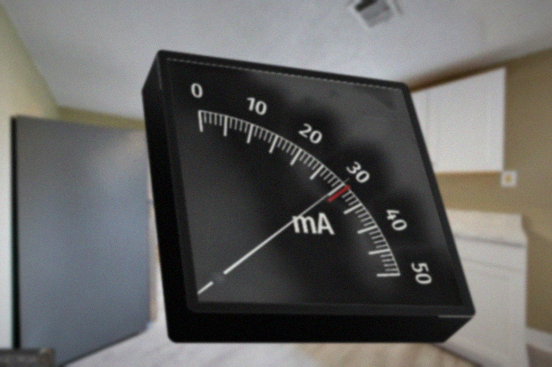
30 mA
